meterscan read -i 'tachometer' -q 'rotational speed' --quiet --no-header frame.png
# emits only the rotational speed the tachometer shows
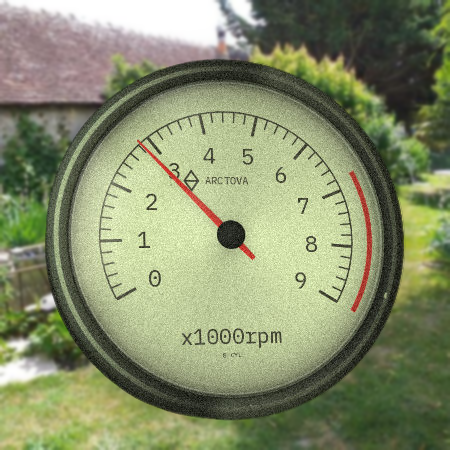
2800 rpm
